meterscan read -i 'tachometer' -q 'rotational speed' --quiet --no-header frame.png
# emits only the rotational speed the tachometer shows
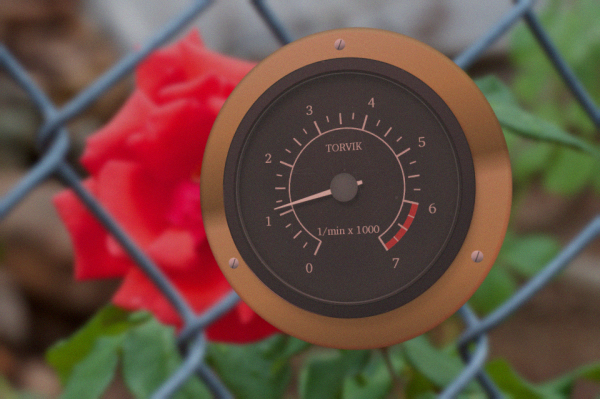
1125 rpm
